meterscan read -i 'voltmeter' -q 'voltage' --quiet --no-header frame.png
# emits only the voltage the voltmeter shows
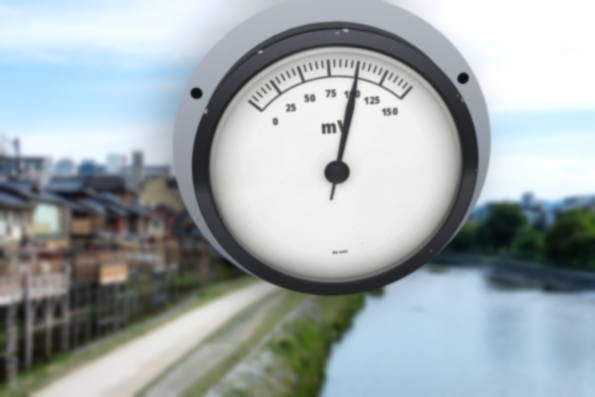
100 mV
